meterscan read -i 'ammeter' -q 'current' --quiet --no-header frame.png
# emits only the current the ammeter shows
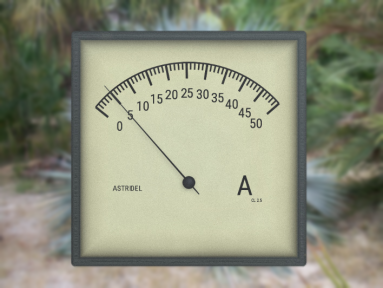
5 A
